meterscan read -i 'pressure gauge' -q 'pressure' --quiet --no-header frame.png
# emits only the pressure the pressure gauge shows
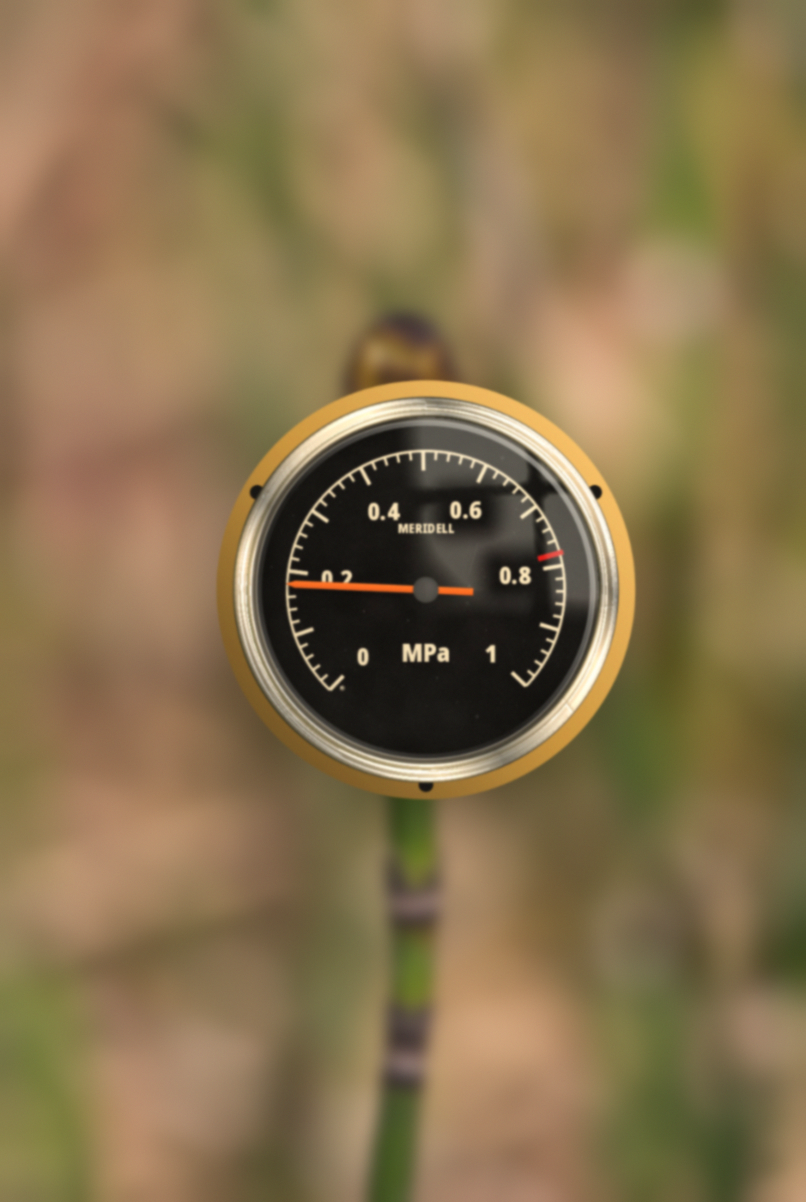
0.18 MPa
